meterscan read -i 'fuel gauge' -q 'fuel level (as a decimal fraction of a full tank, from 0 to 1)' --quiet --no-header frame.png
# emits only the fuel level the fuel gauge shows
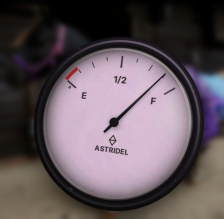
0.875
